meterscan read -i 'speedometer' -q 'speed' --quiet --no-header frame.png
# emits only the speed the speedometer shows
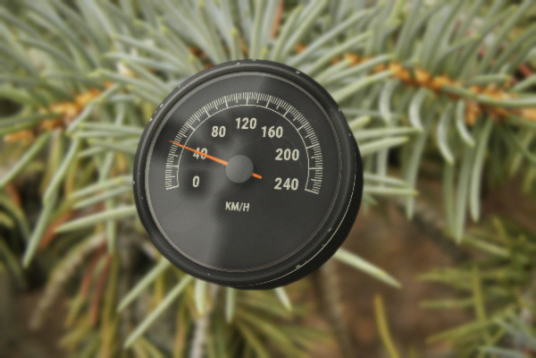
40 km/h
